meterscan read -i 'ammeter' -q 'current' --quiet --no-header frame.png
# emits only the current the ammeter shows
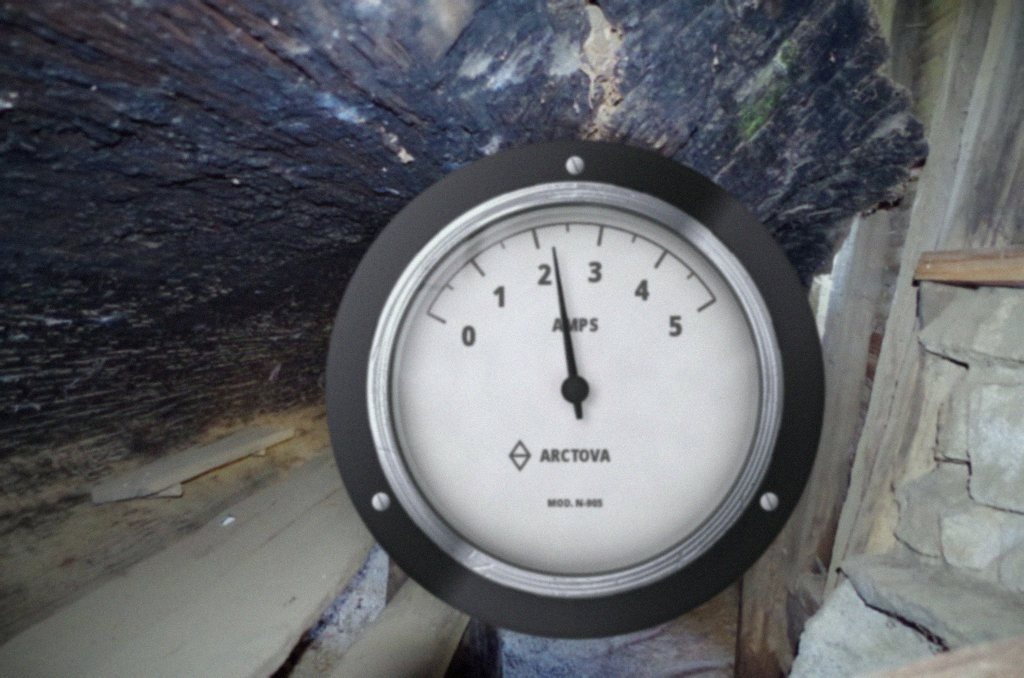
2.25 A
